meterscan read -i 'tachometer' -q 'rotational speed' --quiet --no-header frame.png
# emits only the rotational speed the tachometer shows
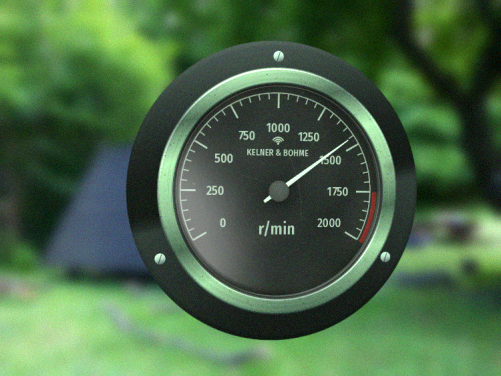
1450 rpm
